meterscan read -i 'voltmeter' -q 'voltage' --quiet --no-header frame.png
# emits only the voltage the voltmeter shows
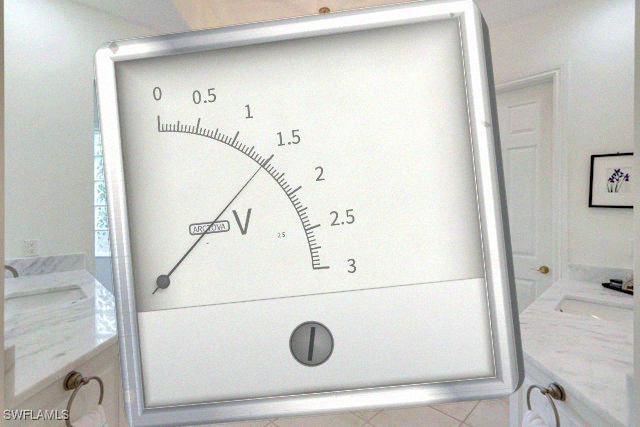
1.5 V
